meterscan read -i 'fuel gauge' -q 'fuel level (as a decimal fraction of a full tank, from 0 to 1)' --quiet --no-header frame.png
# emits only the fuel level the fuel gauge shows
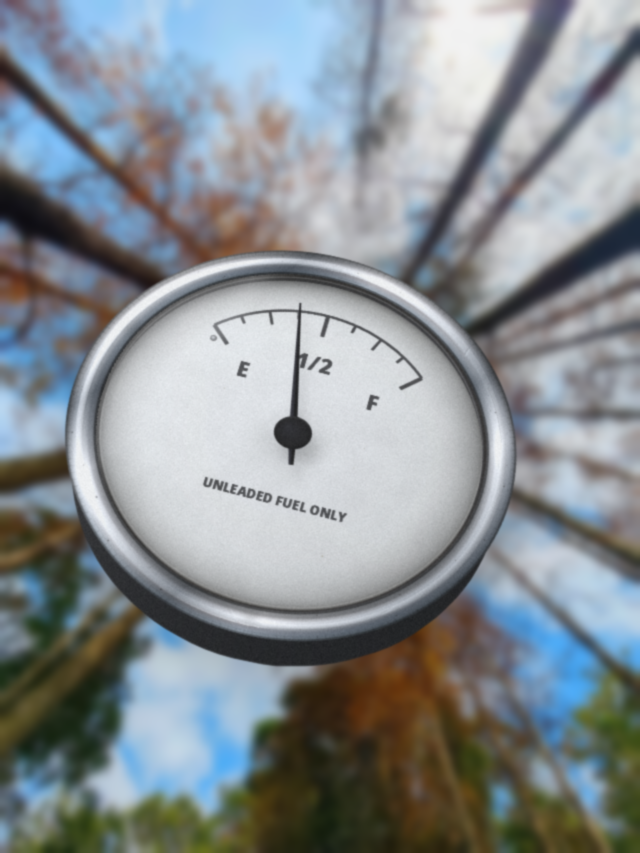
0.375
